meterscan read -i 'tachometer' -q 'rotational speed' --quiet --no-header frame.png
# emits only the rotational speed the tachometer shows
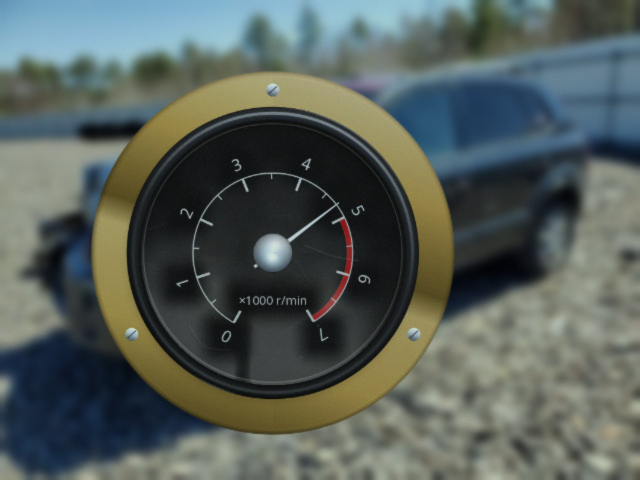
4750 rpm
